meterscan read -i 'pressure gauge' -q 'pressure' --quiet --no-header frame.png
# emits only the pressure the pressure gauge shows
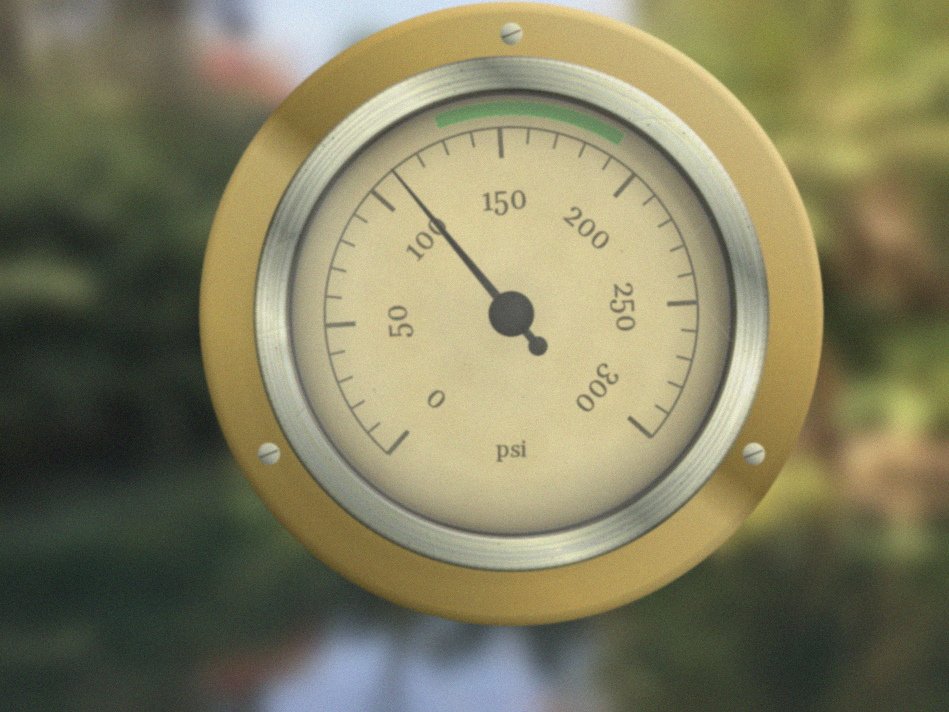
110 psi
